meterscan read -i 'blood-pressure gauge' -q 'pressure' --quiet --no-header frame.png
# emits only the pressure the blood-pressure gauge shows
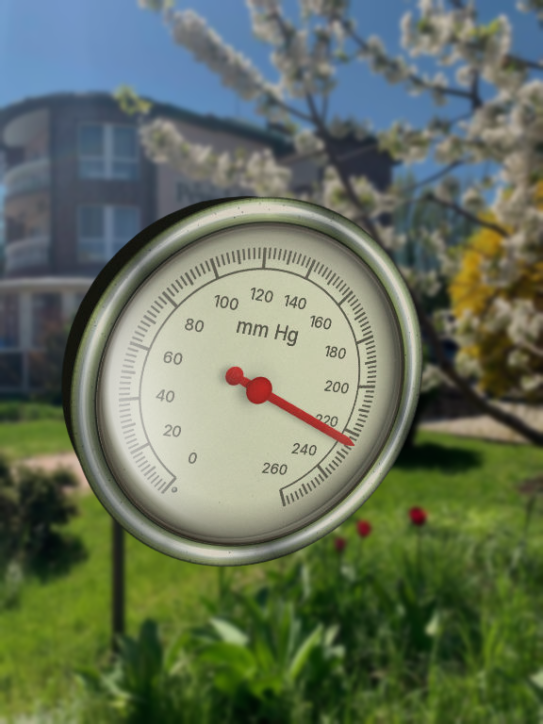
224 mmHg
